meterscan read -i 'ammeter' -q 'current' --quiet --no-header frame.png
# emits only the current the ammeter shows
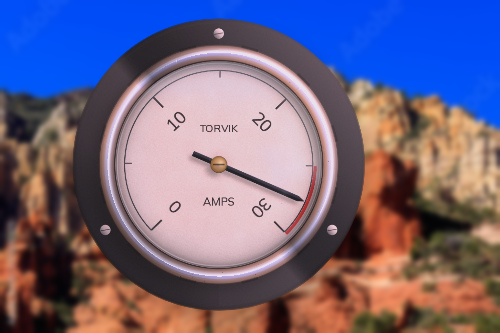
27.5 A
